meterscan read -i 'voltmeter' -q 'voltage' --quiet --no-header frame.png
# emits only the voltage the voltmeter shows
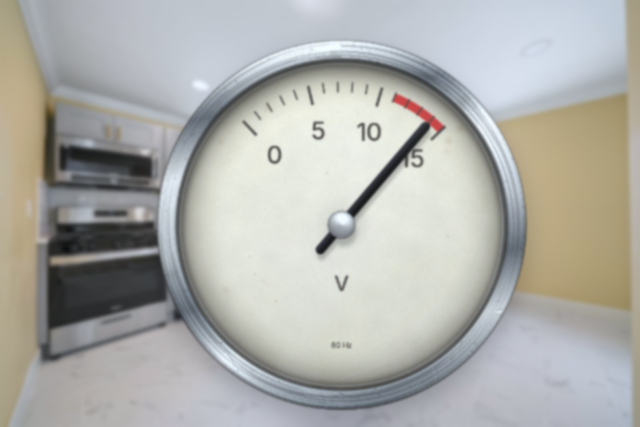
14 V
